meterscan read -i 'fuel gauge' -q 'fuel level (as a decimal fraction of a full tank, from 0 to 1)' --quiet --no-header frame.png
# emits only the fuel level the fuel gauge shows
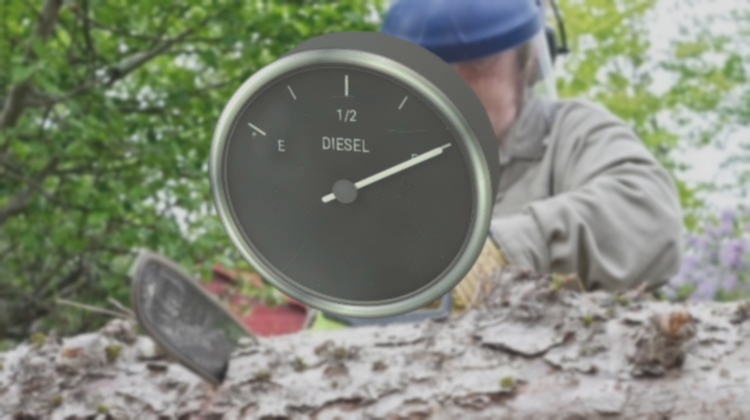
1
